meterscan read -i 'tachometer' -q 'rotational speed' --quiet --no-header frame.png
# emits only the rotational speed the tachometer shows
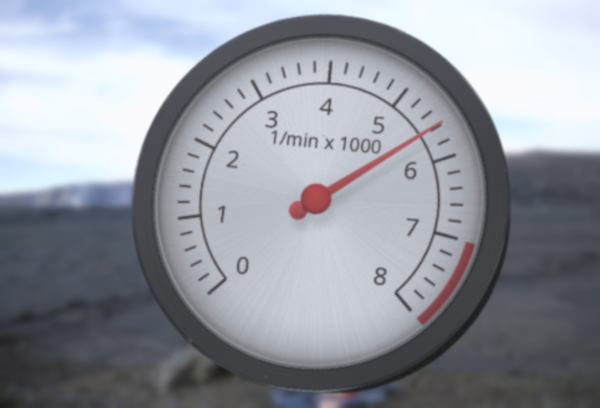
5600 rpm
